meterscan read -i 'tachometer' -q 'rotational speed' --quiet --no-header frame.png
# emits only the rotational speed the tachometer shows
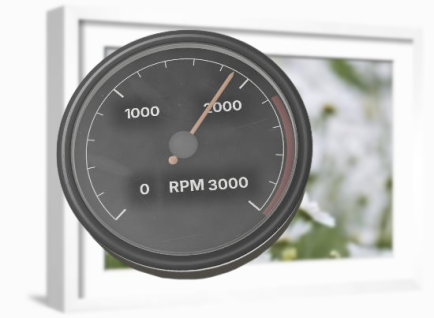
1900 rpm
